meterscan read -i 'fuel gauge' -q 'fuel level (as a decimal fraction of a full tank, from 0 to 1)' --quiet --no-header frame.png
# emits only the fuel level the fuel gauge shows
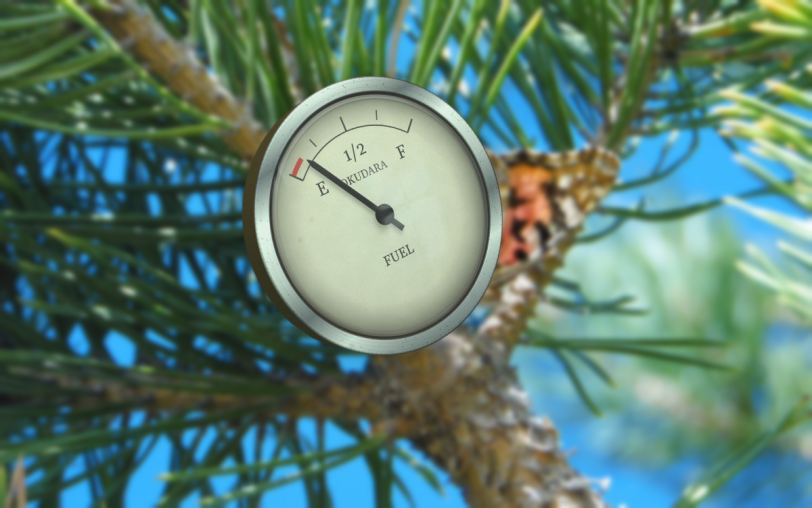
0.125
